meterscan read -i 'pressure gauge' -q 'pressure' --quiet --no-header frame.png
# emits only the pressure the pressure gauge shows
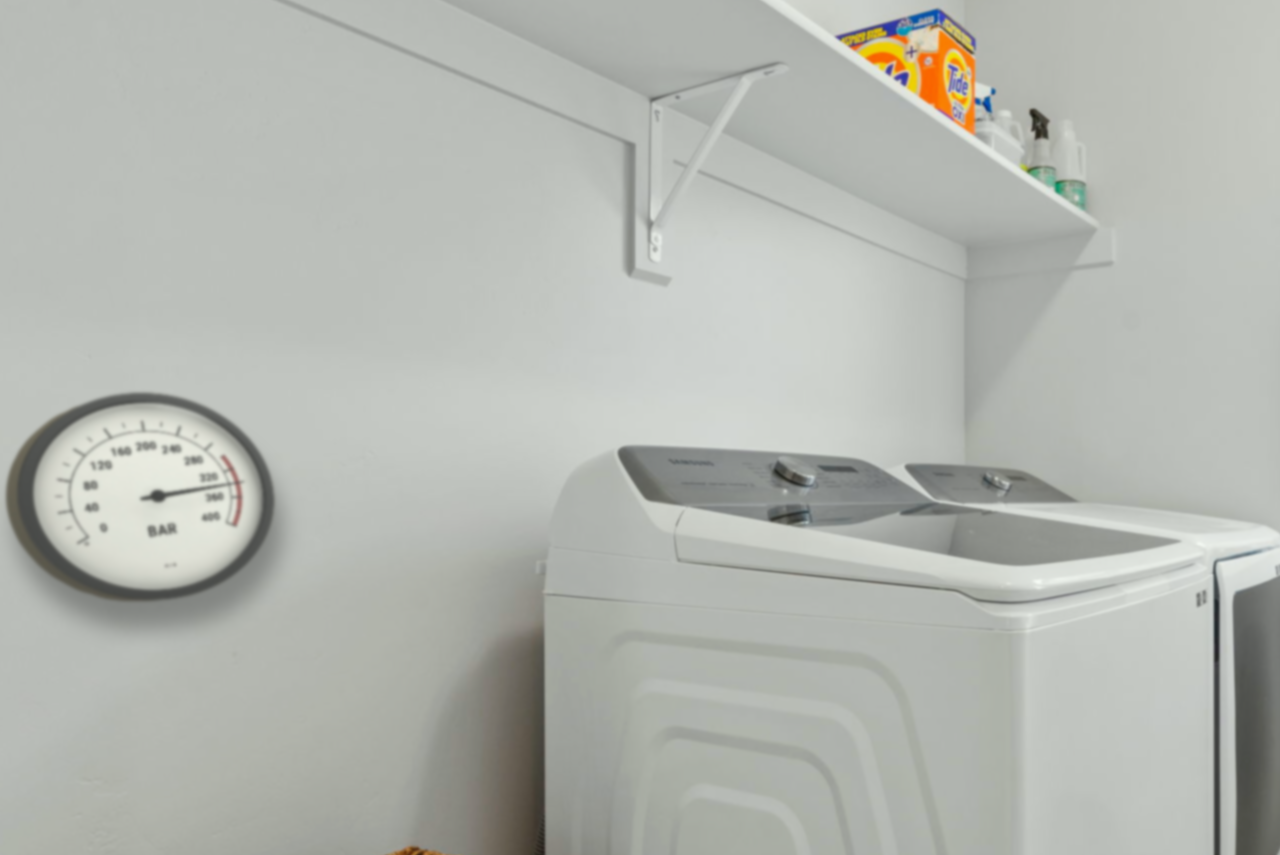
340 bar
